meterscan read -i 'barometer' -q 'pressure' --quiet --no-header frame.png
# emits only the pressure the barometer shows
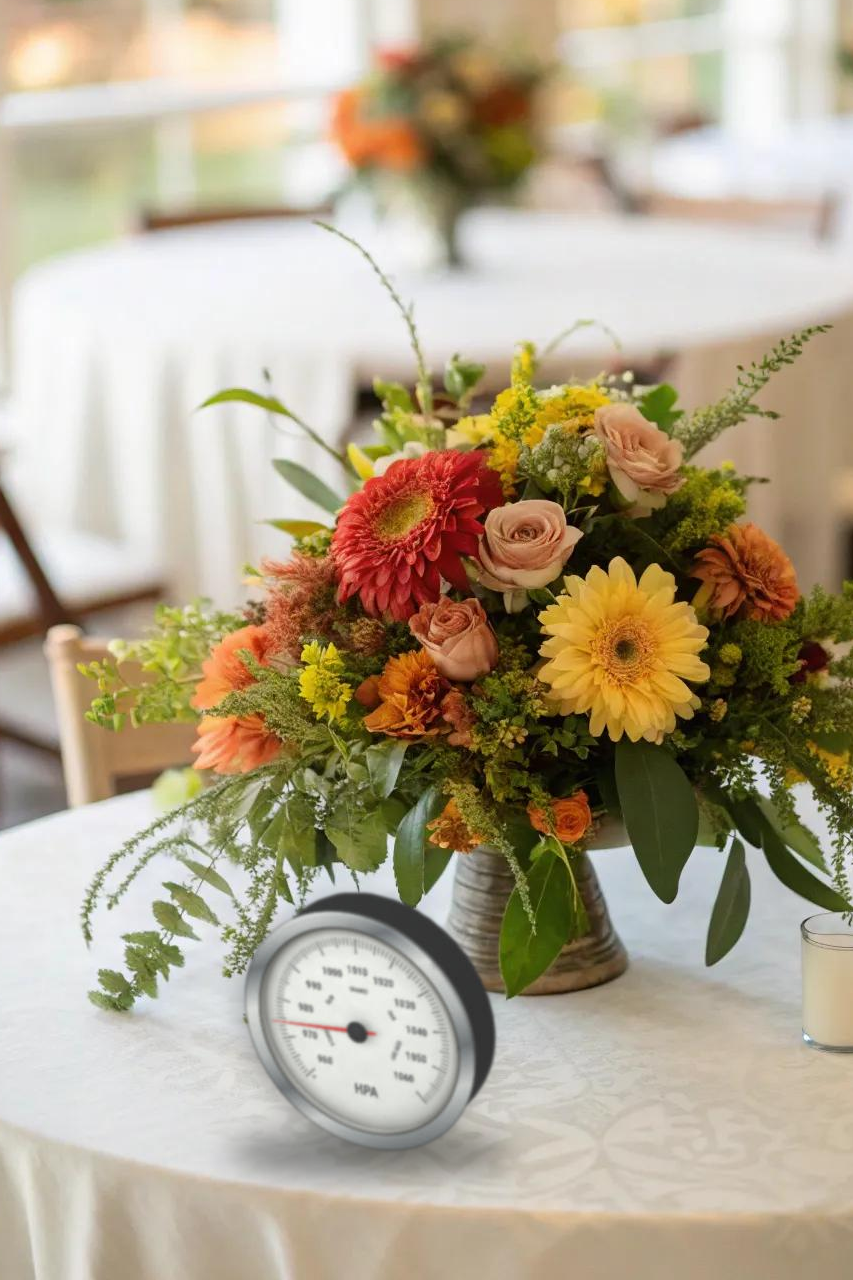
975 hPa
